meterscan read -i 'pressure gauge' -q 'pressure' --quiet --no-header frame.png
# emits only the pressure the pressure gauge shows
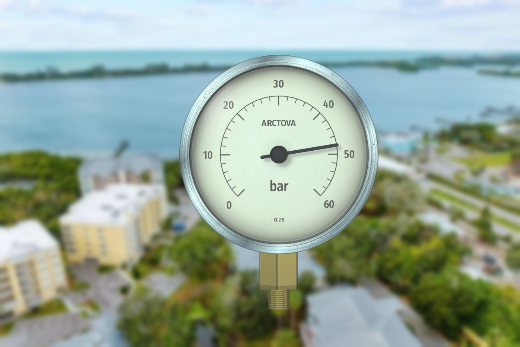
48 bar
